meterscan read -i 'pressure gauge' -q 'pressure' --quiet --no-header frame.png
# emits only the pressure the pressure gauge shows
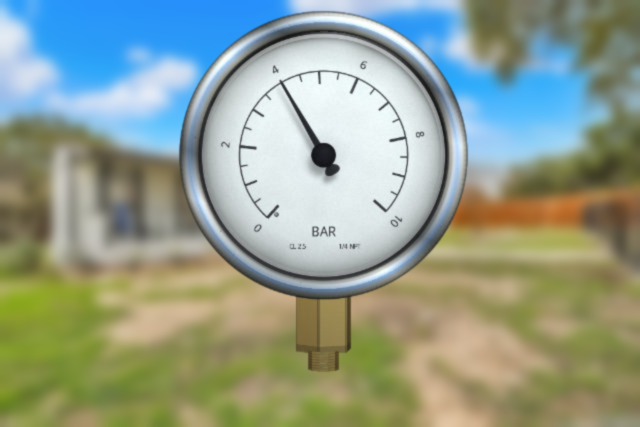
4 bar
